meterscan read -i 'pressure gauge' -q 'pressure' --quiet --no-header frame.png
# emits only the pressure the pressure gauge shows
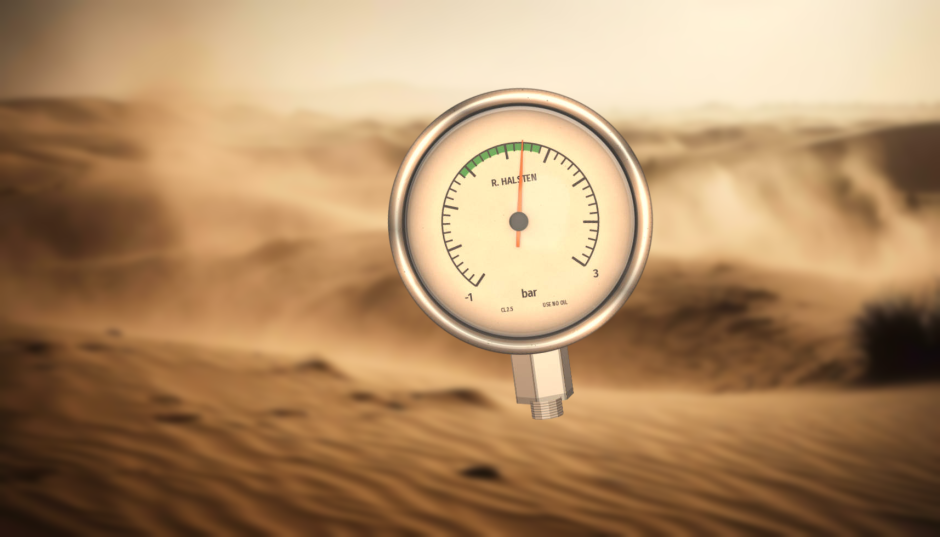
1.2 bar
